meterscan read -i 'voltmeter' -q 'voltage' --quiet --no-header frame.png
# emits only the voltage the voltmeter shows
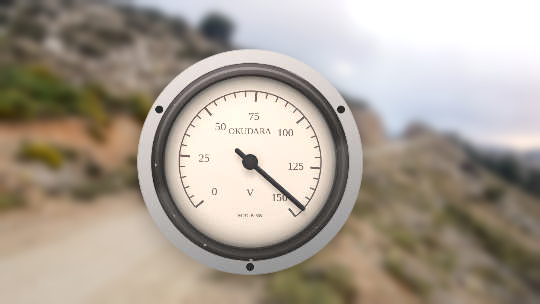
145 V
